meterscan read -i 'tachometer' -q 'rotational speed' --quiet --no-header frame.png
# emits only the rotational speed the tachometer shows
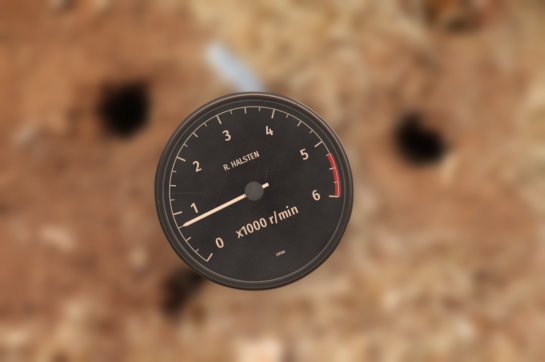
750 rpm
